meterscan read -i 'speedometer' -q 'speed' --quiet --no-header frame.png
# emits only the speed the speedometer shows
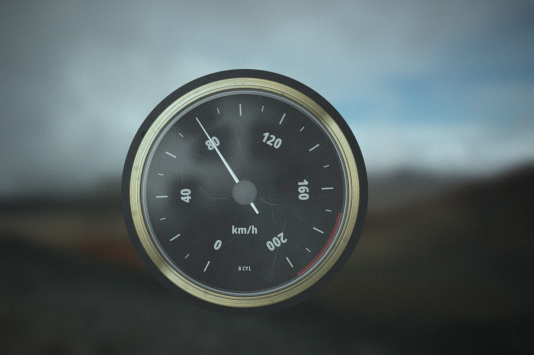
80 km/h
